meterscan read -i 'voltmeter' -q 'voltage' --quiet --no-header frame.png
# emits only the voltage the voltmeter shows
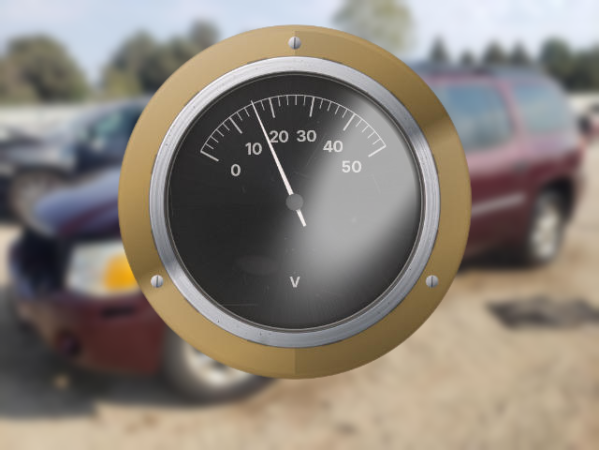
16 V
